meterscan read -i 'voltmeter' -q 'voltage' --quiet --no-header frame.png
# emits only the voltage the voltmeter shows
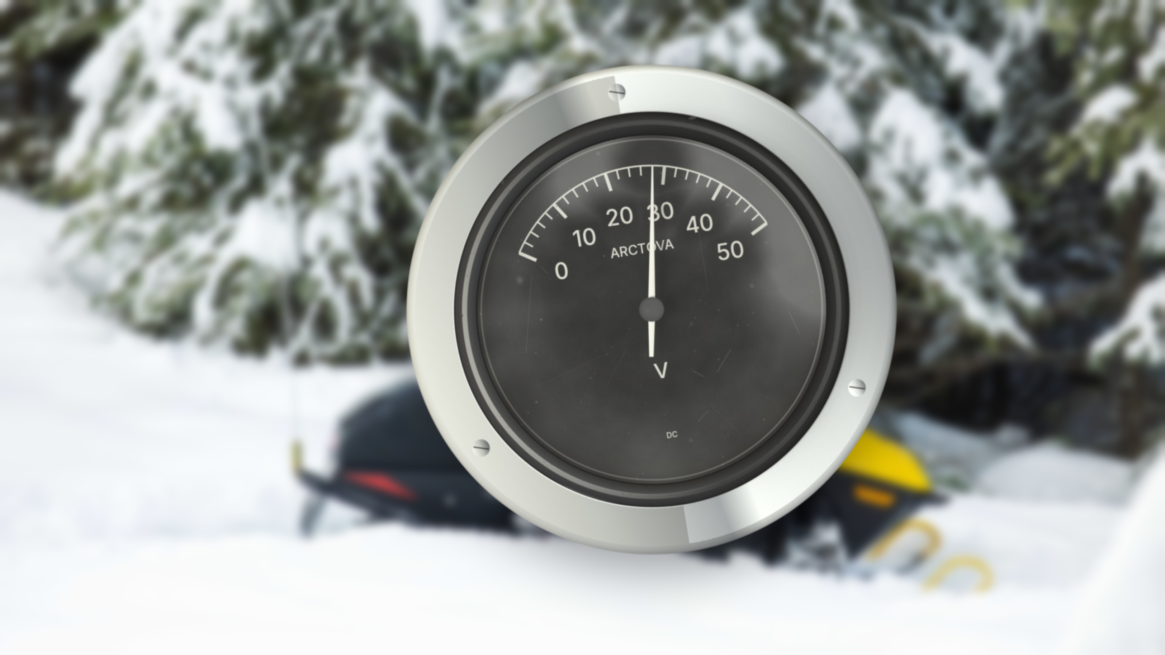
28 V
